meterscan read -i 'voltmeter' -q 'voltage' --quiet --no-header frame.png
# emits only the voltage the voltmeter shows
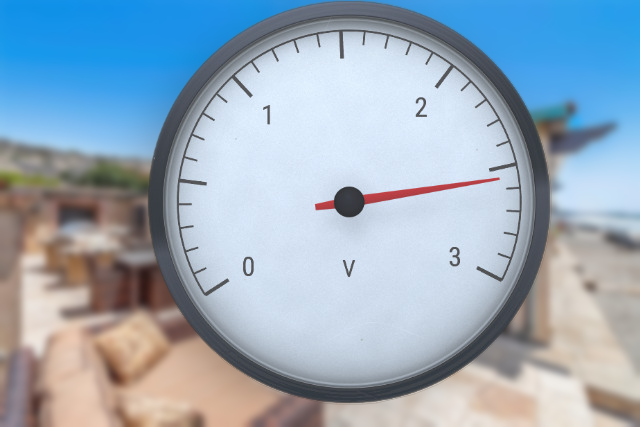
2.55 V
